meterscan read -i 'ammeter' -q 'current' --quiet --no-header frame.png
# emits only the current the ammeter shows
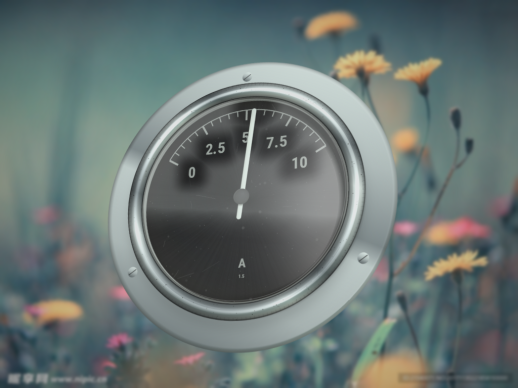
5.5 A
